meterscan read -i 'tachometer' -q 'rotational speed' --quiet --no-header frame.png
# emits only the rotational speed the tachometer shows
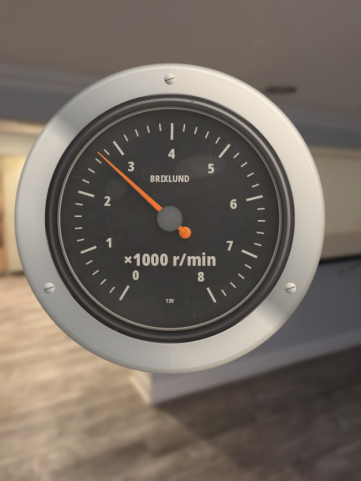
2700 rpm
